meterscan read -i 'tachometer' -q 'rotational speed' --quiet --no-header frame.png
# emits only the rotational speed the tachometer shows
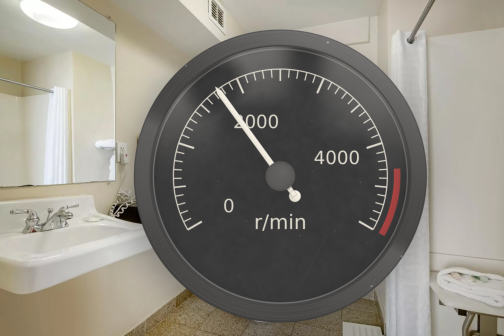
1750 rpm
